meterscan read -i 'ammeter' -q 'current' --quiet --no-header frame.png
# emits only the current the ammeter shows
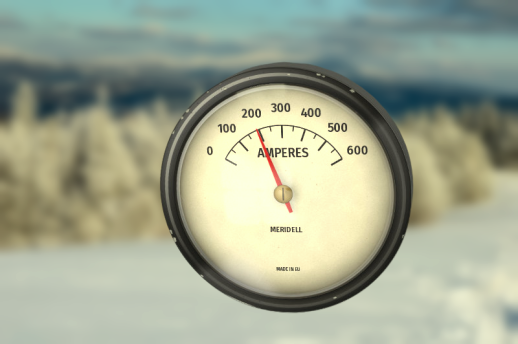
200 A
